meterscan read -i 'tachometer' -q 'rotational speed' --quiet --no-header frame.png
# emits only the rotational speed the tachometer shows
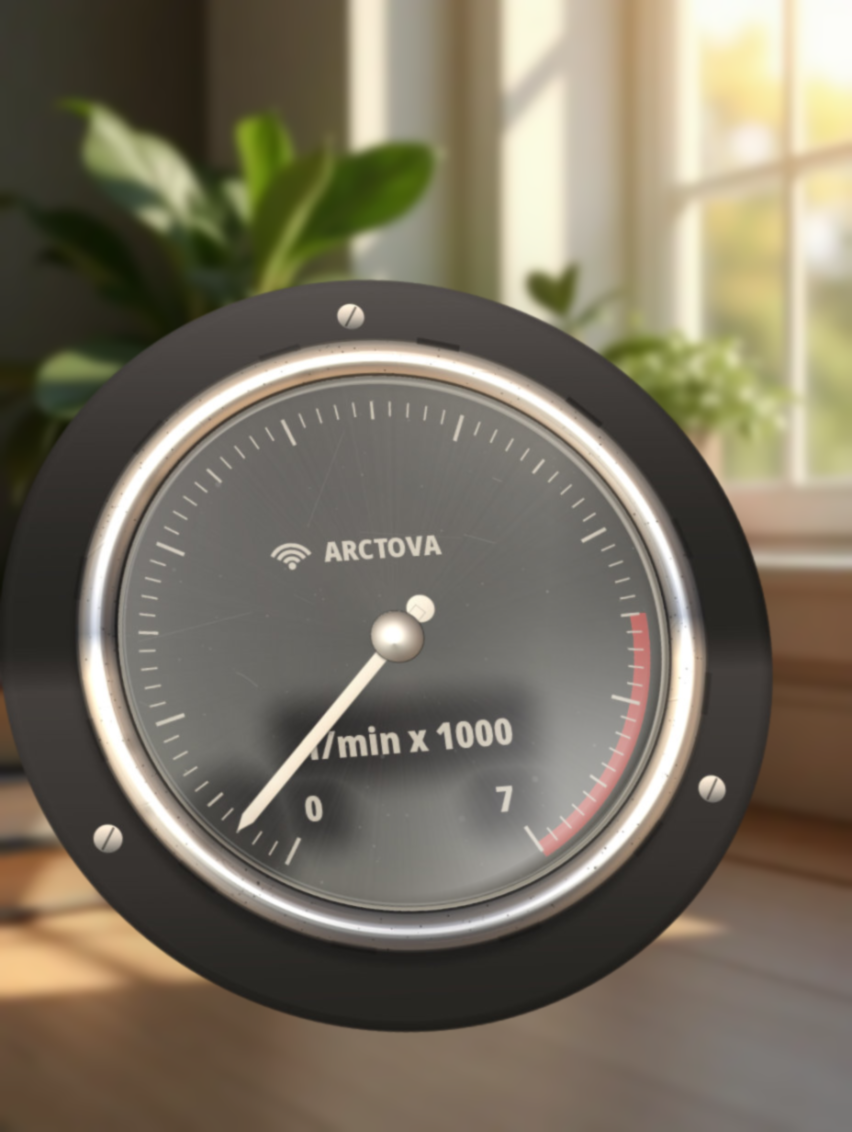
300 rpm
